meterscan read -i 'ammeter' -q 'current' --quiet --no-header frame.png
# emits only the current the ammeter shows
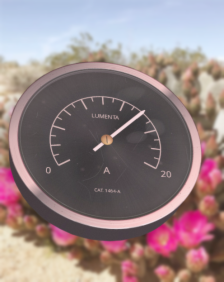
14 A
